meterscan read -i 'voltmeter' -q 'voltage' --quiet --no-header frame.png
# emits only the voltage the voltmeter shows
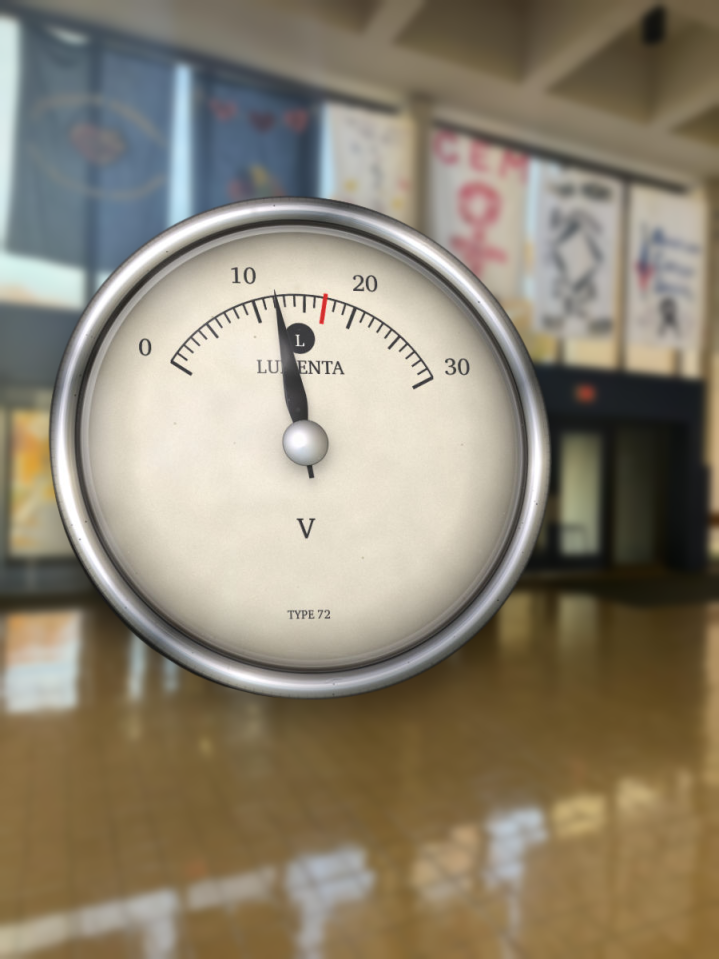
12 V
